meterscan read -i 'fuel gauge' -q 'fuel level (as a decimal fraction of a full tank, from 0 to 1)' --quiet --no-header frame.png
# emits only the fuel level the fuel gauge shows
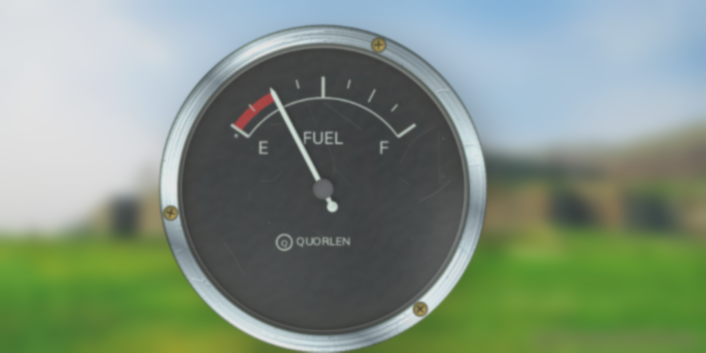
0.25
